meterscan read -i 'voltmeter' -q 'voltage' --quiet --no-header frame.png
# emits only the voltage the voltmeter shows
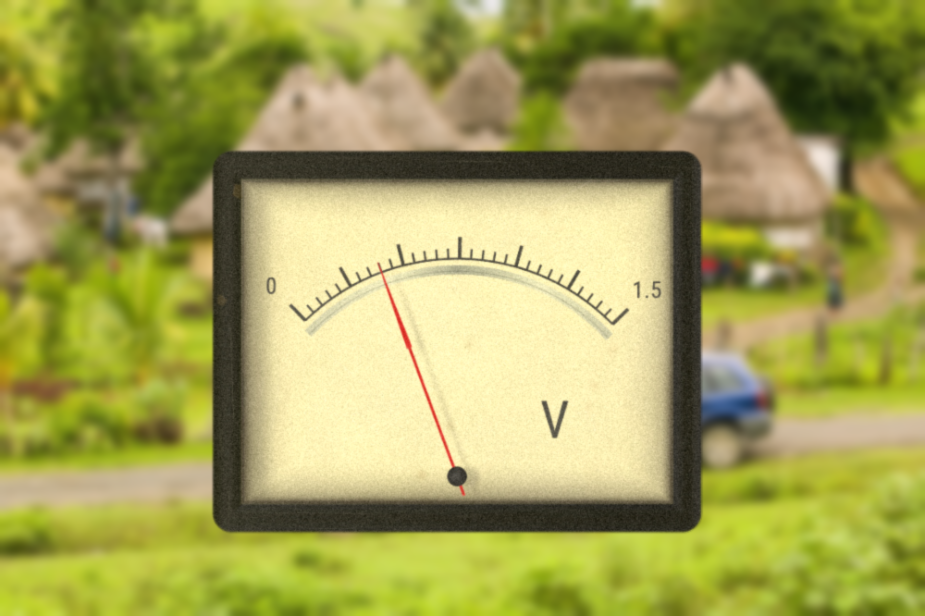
0.4 V
